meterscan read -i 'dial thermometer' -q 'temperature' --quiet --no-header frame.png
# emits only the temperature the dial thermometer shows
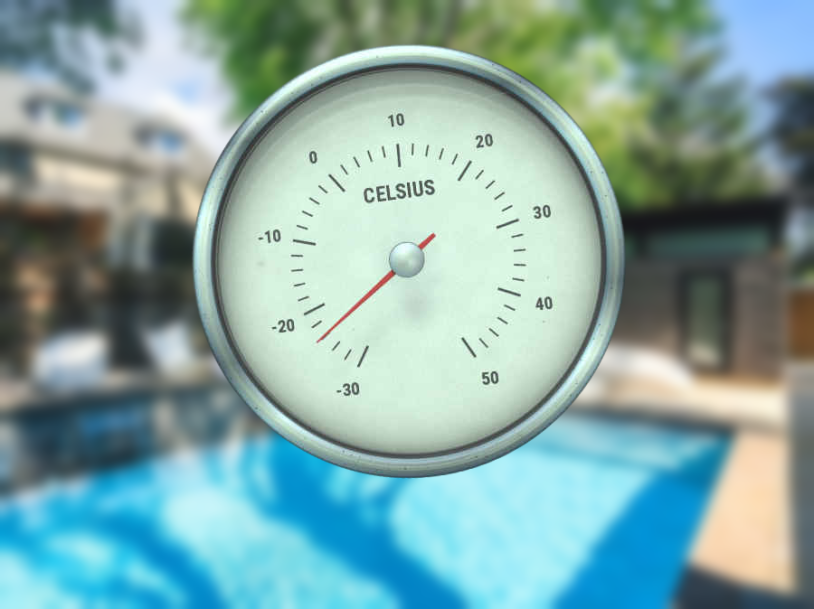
-24 °C
